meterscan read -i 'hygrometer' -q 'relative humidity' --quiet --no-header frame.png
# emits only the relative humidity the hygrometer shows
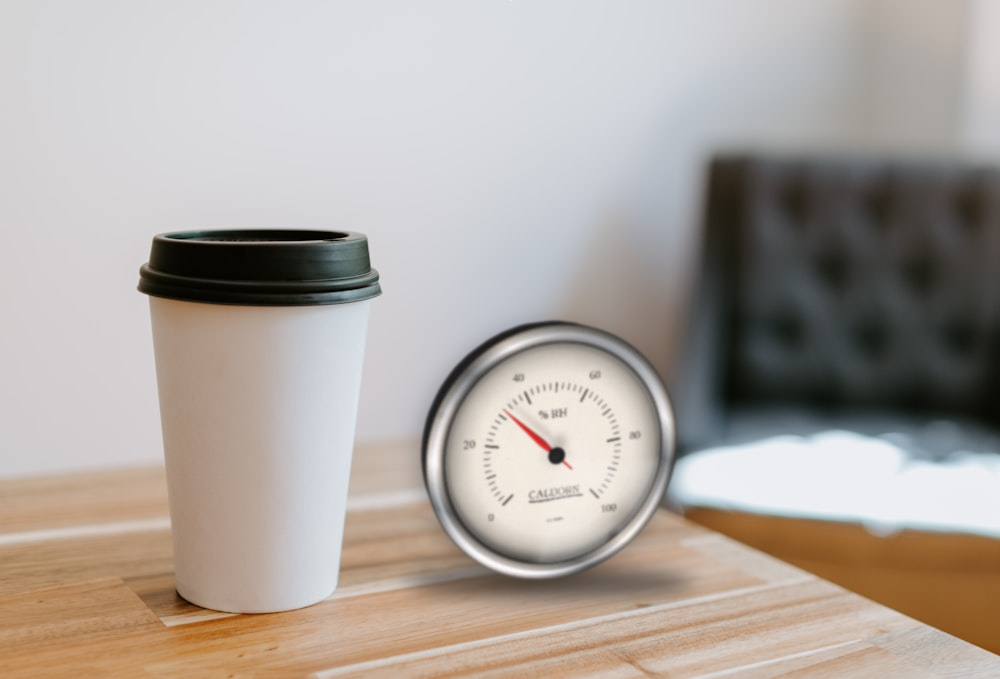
32 %
